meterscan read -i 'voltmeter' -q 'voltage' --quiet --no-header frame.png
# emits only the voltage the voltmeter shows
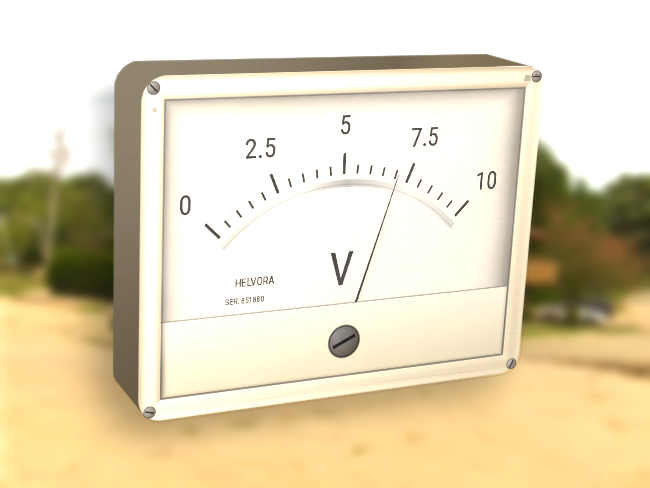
7 V
